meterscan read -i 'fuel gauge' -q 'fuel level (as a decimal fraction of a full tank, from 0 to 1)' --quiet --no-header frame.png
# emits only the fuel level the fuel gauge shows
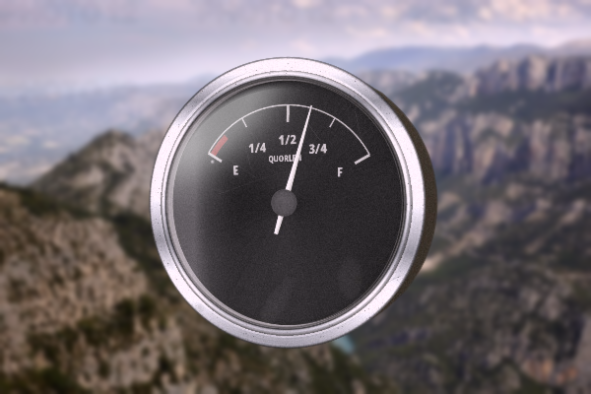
0.625
